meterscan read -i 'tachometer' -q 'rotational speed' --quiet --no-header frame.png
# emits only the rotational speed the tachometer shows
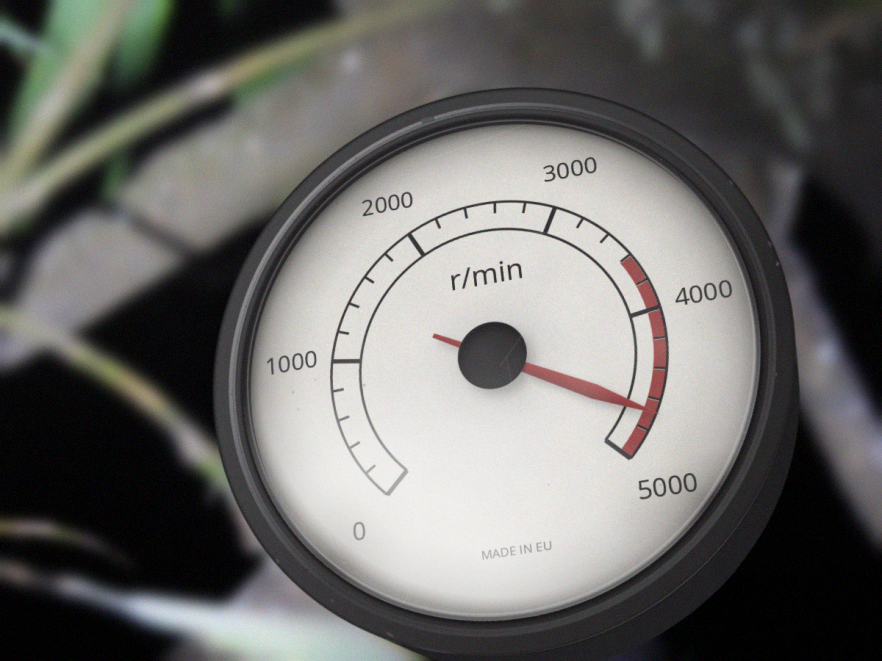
4700 rpm
